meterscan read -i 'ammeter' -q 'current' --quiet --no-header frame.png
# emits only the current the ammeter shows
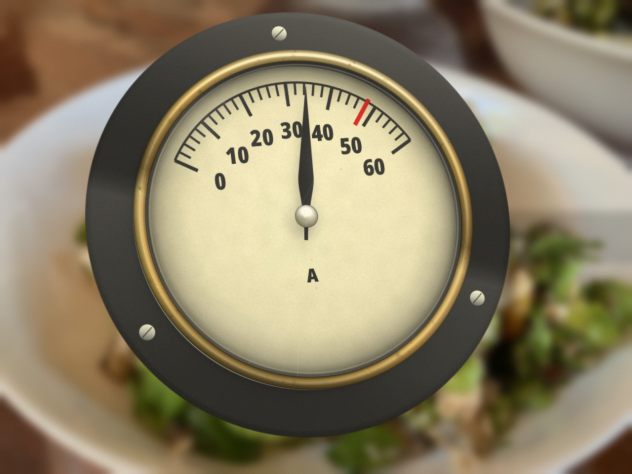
34 A
